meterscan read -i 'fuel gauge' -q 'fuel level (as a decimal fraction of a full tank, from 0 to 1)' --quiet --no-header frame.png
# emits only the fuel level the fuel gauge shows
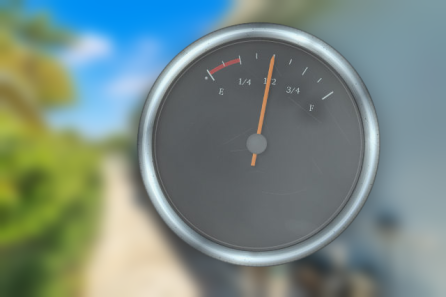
0.5
